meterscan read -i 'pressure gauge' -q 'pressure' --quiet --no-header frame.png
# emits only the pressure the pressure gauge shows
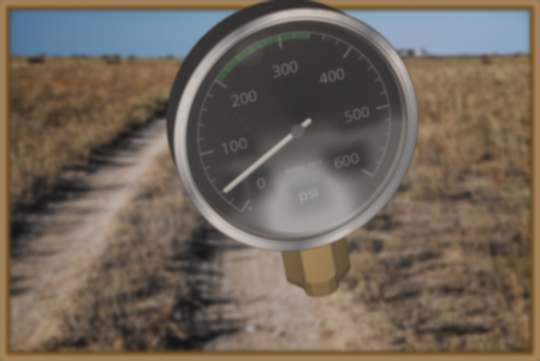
40 psi
